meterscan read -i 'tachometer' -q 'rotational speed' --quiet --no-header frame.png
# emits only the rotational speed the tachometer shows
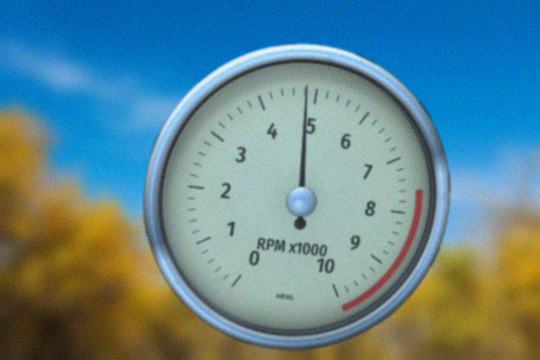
4800 rpm
